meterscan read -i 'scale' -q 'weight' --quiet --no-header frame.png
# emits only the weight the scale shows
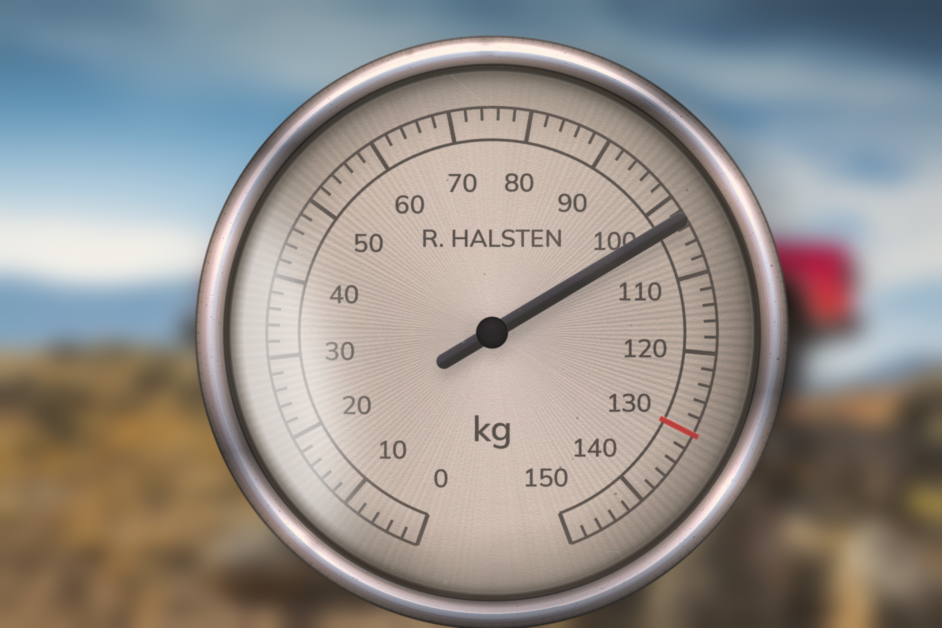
103 kg
